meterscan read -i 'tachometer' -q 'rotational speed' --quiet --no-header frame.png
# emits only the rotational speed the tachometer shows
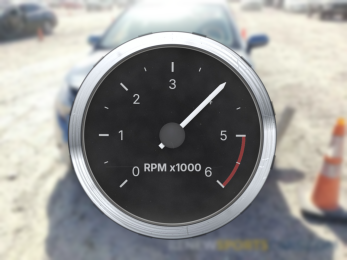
4000 rpm
